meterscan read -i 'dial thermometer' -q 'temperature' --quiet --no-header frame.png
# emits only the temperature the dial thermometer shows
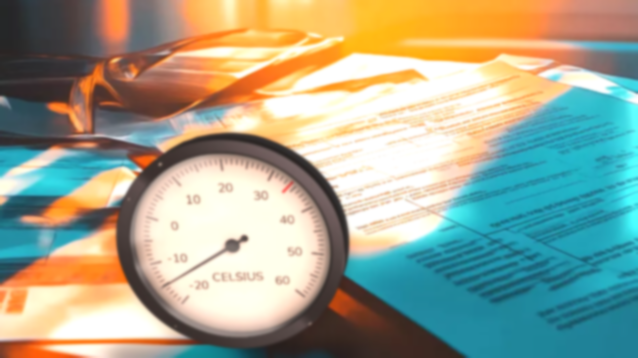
-15 °C
